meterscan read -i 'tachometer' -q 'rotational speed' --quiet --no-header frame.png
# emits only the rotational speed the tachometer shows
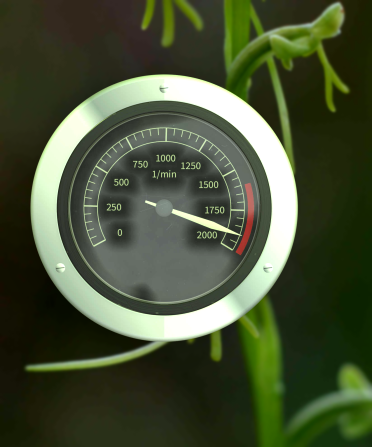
1900 rpm
